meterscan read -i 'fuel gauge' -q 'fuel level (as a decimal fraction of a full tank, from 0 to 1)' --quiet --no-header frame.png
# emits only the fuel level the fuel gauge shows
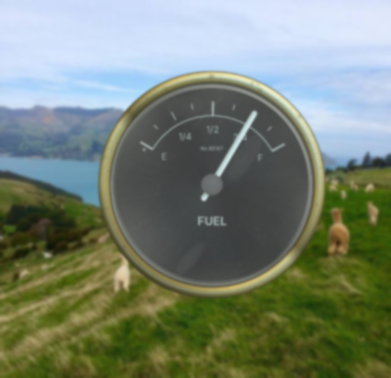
0.75
